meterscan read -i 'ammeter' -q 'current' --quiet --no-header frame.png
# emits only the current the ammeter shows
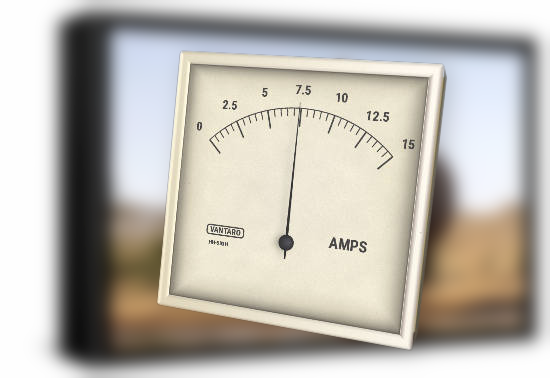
7.5 A
